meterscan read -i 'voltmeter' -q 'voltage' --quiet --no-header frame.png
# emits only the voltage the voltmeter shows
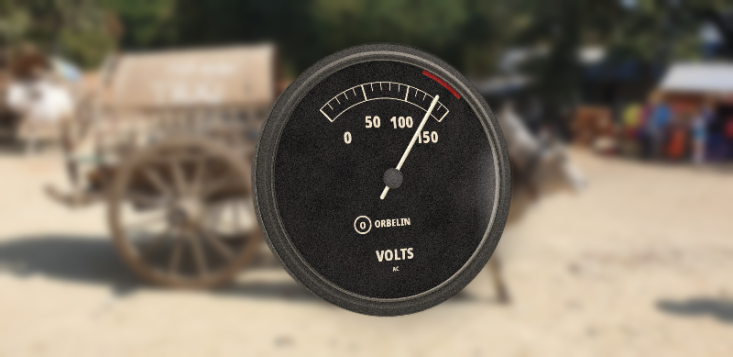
130 V
